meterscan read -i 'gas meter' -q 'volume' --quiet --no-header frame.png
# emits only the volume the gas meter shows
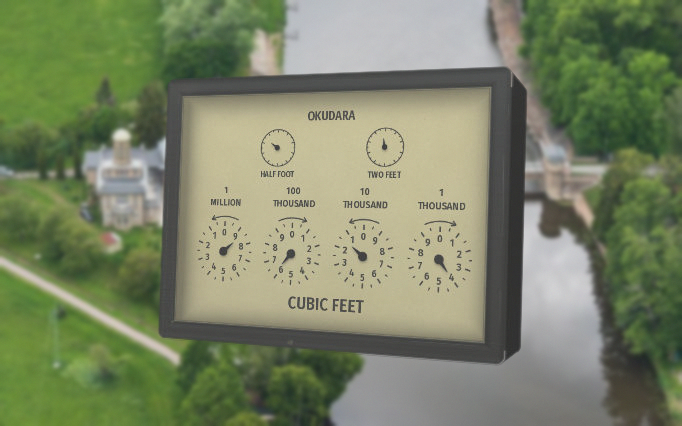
861400 ft³
